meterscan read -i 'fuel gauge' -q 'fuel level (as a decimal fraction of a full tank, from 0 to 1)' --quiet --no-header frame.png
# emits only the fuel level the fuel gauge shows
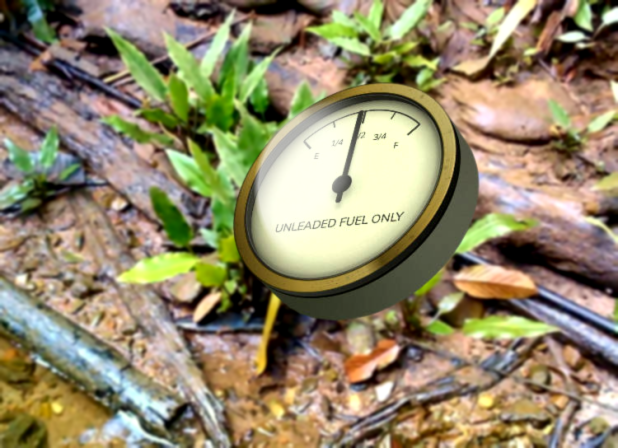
0.5
